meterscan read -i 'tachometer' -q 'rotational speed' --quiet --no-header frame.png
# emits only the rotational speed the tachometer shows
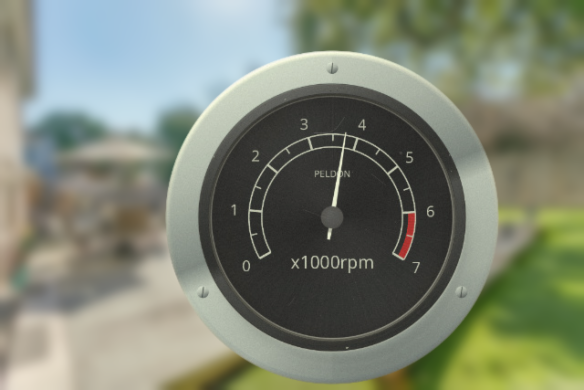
3750 rpm
